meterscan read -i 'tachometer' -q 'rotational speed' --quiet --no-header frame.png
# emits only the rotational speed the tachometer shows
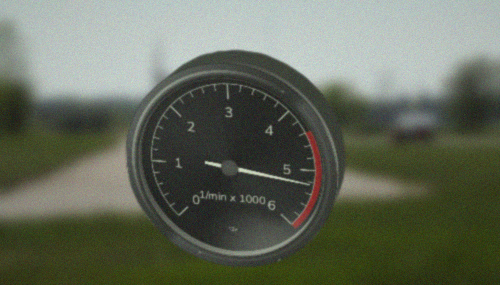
5200 rpm
